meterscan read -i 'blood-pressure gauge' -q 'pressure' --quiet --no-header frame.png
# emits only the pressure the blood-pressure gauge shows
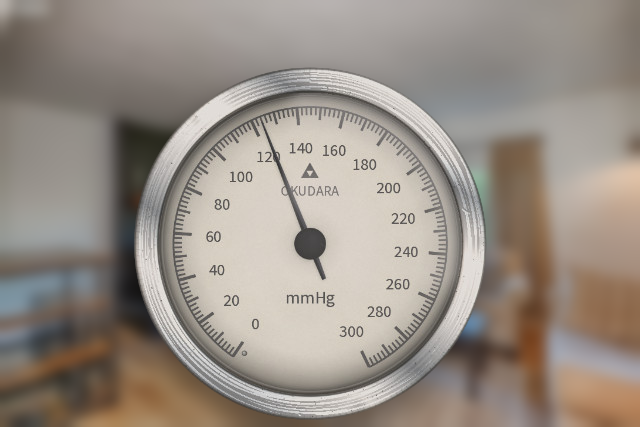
124 mmHg
